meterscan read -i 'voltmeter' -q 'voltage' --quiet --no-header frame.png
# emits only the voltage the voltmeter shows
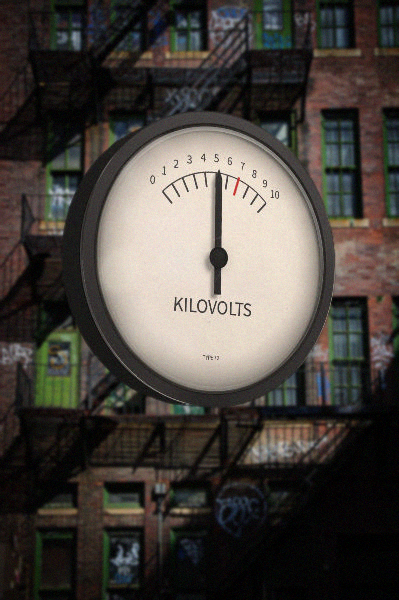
5 kV
